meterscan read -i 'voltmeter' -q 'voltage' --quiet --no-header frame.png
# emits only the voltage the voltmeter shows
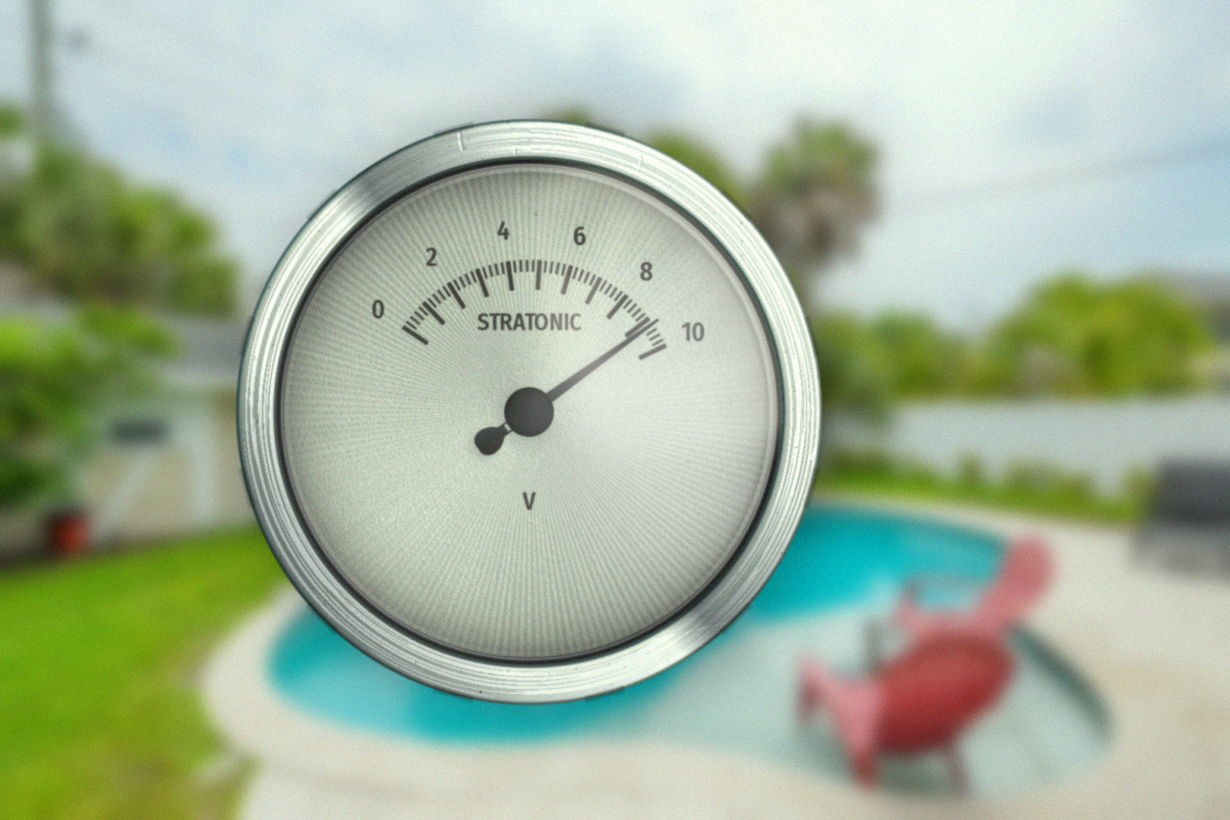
9.2 V
